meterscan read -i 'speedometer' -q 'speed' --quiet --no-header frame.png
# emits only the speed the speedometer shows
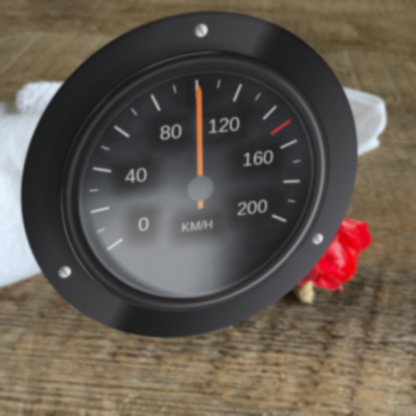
100 km/h
